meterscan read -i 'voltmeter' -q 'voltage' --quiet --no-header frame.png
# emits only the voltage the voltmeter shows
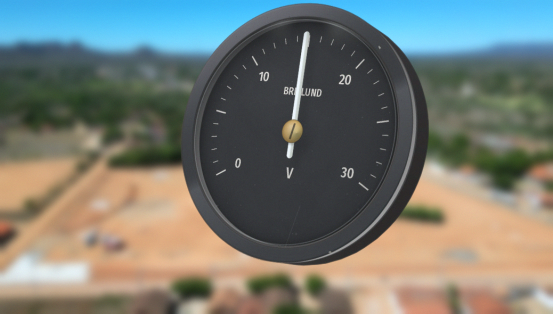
15 V
